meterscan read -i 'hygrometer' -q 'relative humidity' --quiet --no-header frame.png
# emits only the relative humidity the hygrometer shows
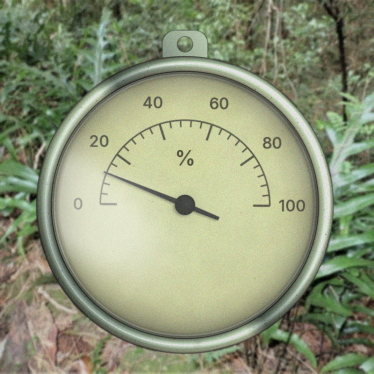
12 %
